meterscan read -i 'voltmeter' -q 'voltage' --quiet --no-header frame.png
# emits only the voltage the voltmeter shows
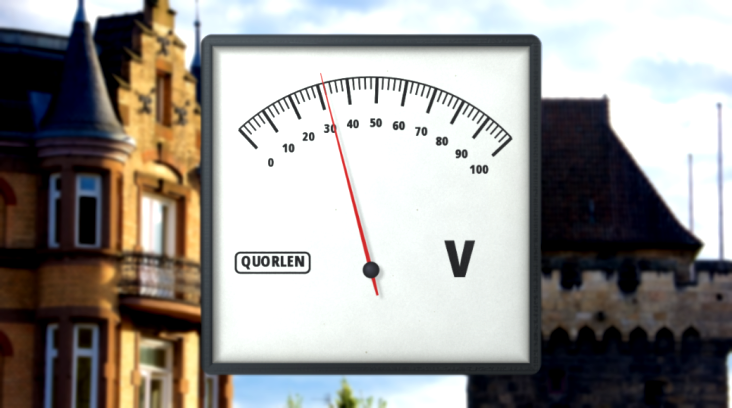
32 V
